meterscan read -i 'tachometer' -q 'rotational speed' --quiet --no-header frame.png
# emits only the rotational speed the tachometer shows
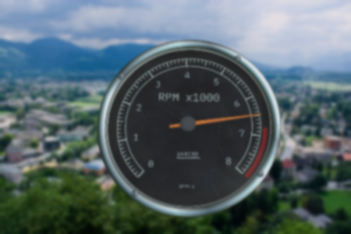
6500 rpm
